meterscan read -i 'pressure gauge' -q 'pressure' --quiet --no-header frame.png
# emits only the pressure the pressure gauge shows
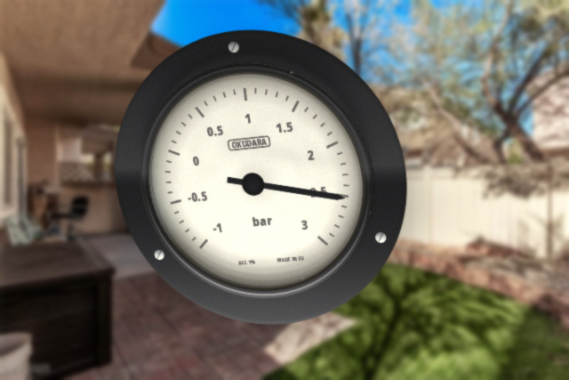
2.5 bar
